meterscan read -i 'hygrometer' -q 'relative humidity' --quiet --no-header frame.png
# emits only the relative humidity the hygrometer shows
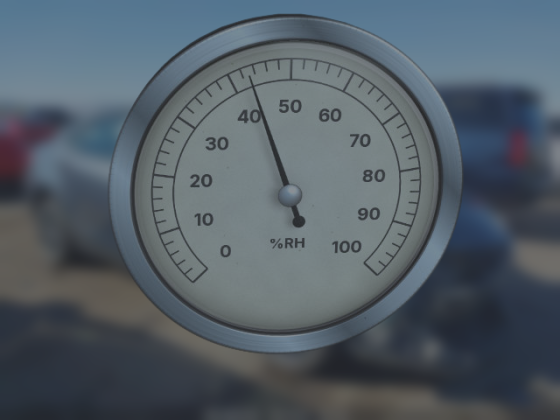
43 %
